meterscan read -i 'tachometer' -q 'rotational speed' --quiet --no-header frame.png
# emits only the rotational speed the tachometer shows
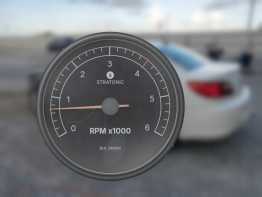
700 rpm
